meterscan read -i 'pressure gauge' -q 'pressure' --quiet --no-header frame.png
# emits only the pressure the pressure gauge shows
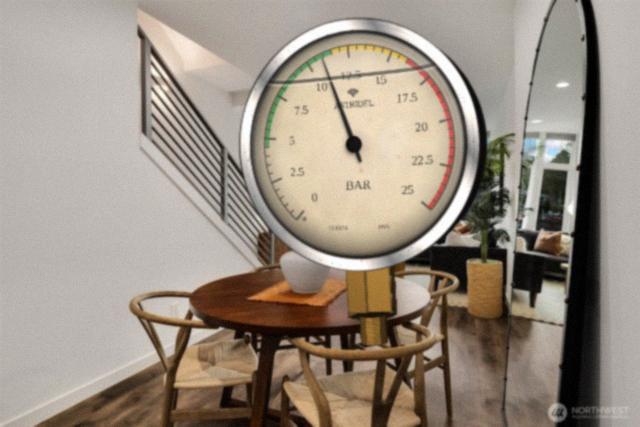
11 bar
